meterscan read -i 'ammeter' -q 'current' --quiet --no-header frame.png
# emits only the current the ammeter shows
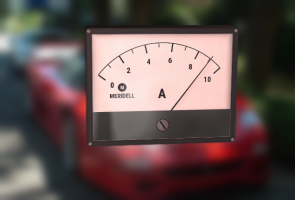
9 A
